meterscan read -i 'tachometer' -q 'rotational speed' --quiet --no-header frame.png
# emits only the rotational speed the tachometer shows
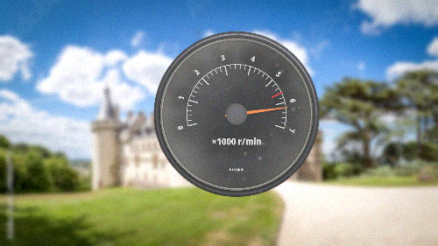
6200 rpm
